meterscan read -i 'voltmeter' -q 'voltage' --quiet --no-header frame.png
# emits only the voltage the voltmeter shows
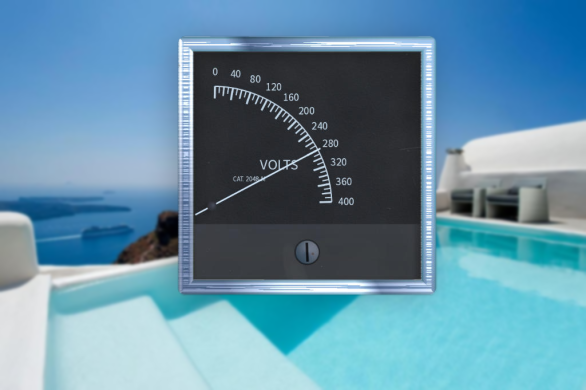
280 V
